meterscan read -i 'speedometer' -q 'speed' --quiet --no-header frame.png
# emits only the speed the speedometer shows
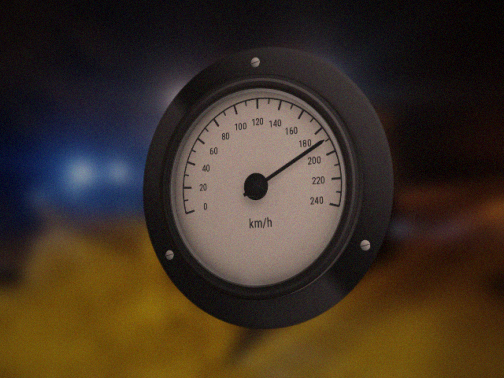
190 km/h
